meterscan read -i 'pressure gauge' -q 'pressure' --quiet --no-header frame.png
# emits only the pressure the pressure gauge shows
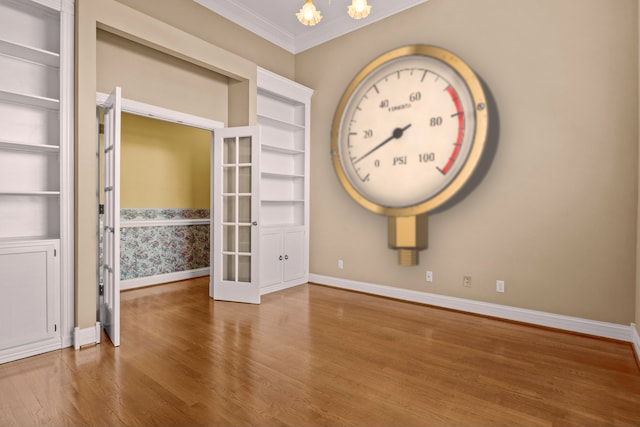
7.5 psi
